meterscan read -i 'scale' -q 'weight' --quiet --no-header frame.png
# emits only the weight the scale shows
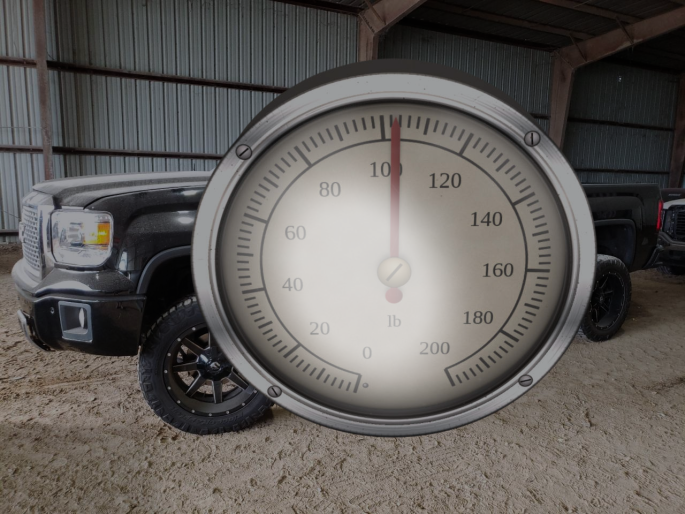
103 lb
